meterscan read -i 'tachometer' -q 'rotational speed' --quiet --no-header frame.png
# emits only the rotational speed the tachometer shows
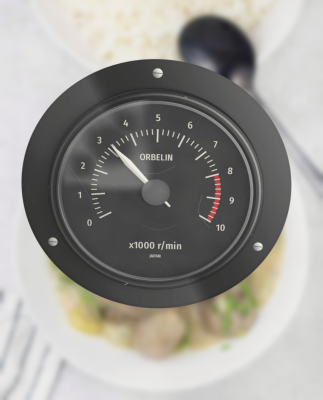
3200 rpm
